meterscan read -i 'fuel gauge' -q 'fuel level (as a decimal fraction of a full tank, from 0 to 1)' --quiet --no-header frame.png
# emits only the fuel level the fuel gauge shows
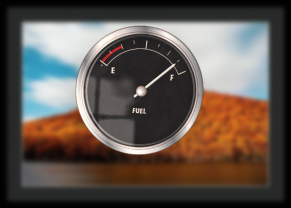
0.875
